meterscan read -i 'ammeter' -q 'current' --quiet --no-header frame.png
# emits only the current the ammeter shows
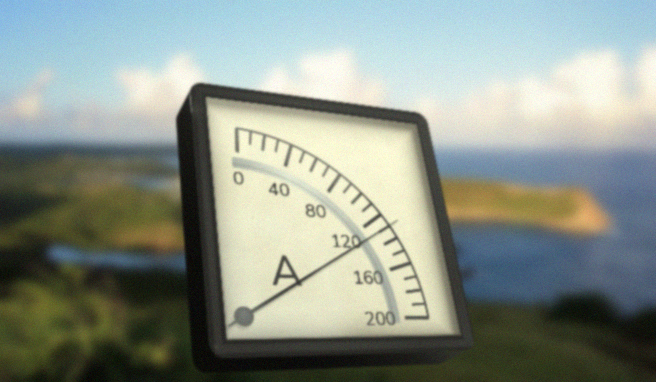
130 A
